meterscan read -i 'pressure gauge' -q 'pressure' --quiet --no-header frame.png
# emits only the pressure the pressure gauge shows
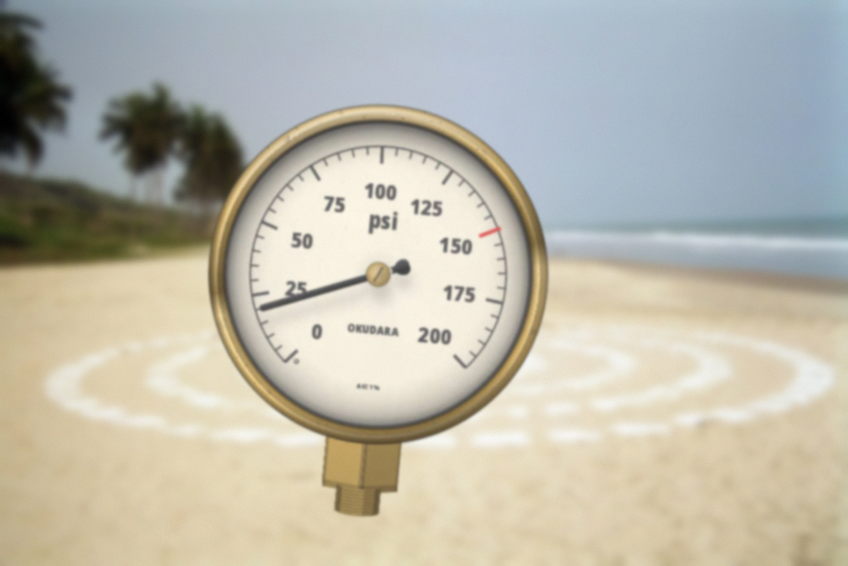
20 psi
